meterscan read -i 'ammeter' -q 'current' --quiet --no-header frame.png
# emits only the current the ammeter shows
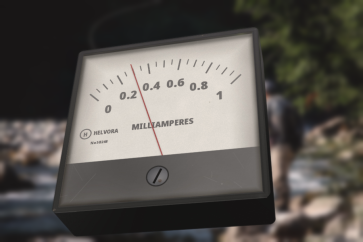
0.3 mA
